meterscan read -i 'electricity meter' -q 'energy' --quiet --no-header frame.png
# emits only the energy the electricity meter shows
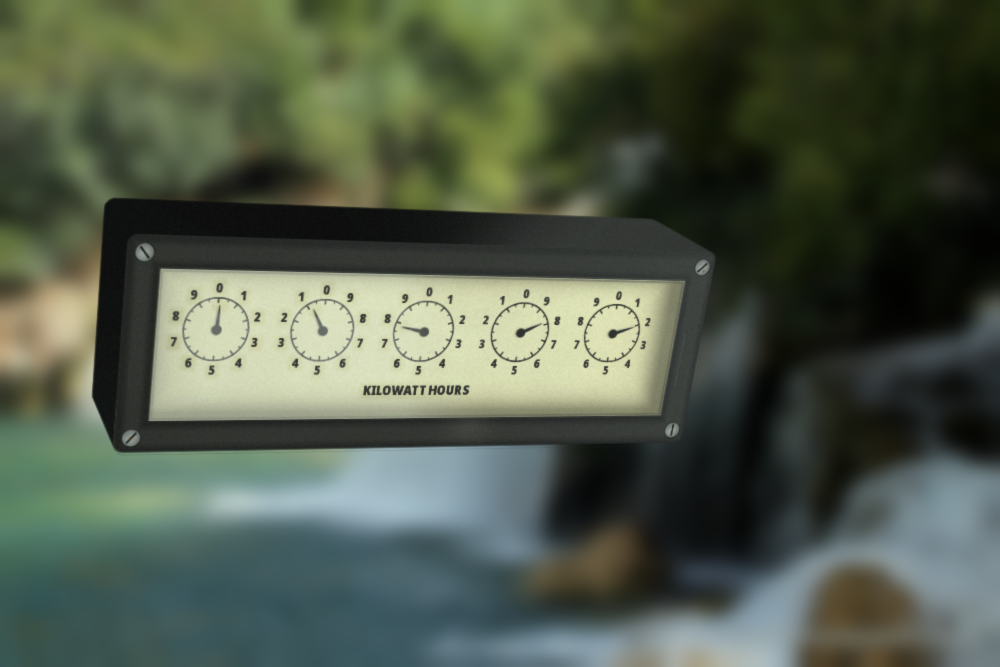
782 kWh
